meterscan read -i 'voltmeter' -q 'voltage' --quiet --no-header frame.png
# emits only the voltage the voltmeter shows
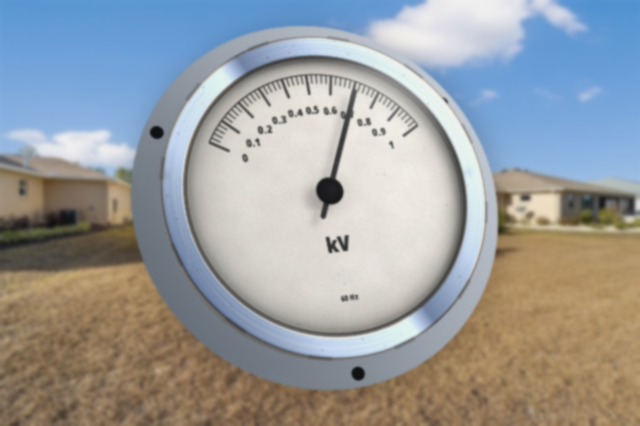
0.7 kV
